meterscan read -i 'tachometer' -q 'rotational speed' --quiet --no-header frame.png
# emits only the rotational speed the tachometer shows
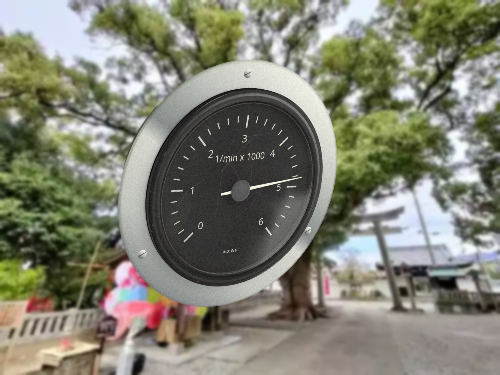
4800 rpm
